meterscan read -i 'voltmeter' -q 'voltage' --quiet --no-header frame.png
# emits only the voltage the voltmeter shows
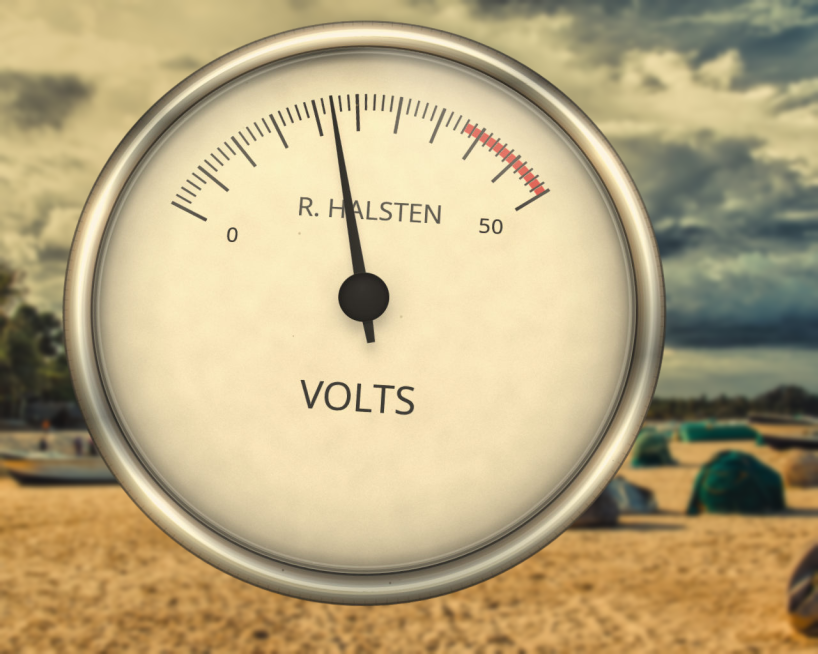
22 V
